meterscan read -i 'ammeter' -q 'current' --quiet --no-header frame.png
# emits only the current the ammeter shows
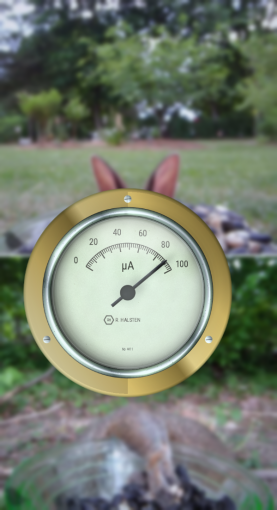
90 µA
